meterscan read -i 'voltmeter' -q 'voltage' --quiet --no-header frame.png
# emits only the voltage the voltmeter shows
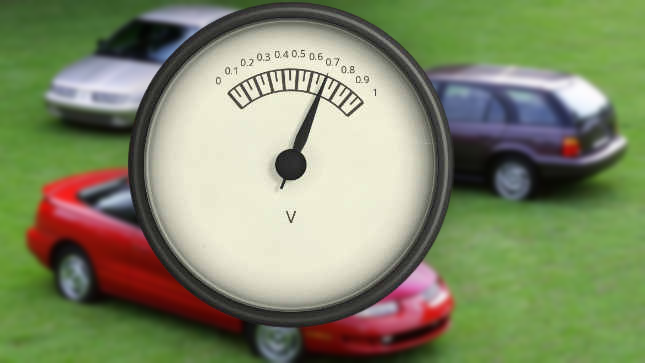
0.7 V
